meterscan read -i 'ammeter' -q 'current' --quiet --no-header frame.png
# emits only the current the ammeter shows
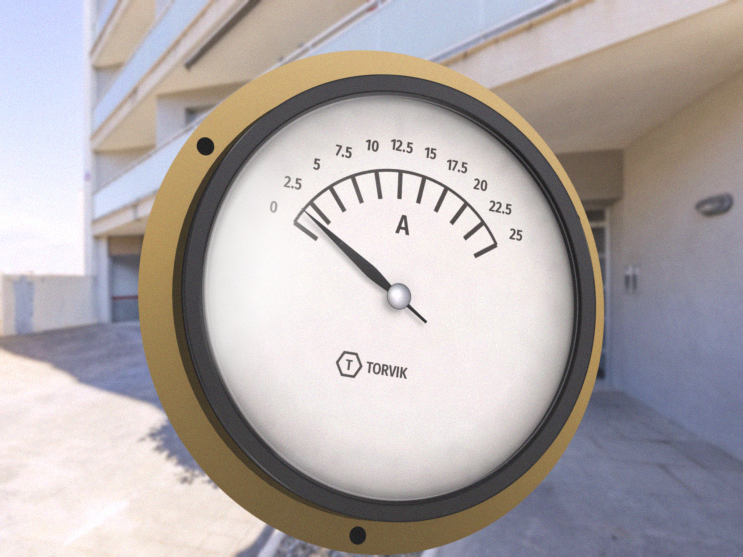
1.25 A
